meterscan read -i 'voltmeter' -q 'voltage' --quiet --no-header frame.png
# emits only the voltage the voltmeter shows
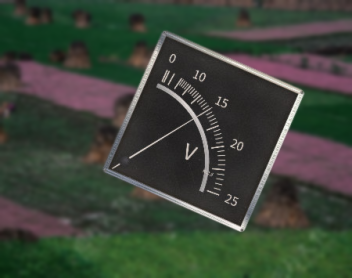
15 V
